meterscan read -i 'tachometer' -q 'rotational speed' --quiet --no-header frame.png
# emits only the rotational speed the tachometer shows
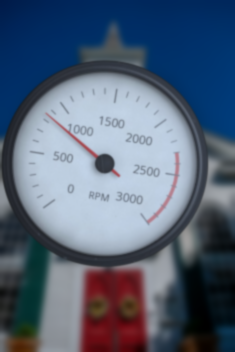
850 rpm
